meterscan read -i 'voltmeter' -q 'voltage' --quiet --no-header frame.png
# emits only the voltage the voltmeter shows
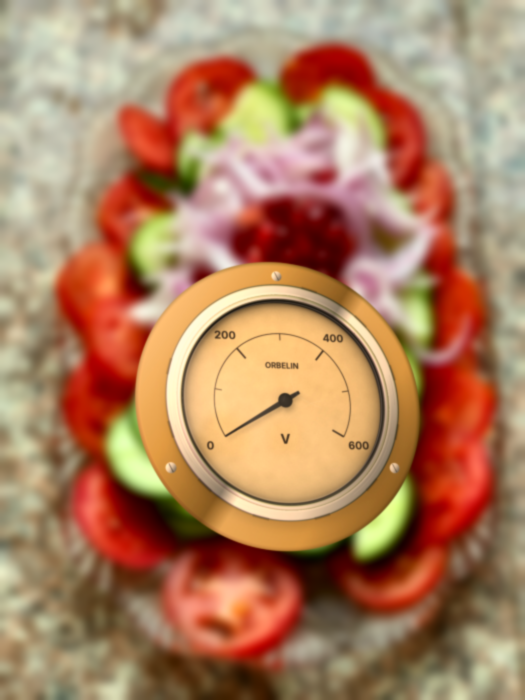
0 V
